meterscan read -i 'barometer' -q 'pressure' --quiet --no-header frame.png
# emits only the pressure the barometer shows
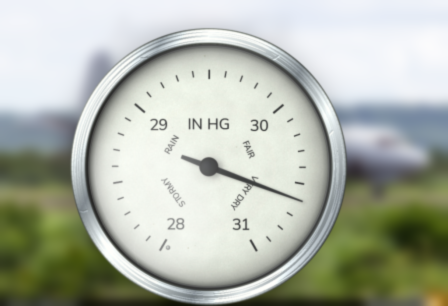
30.6 inHg
